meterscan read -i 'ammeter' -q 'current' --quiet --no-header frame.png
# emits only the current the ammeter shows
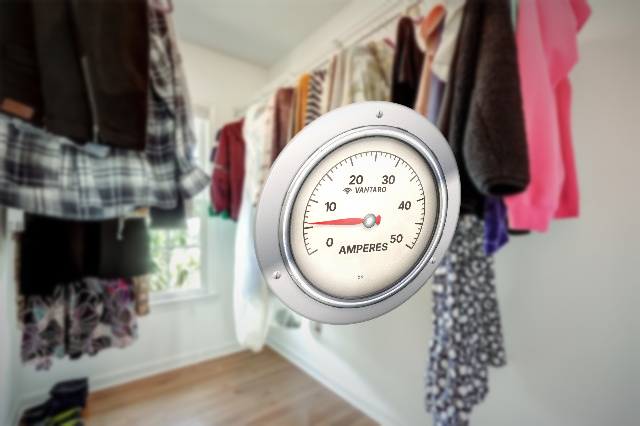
6 A
